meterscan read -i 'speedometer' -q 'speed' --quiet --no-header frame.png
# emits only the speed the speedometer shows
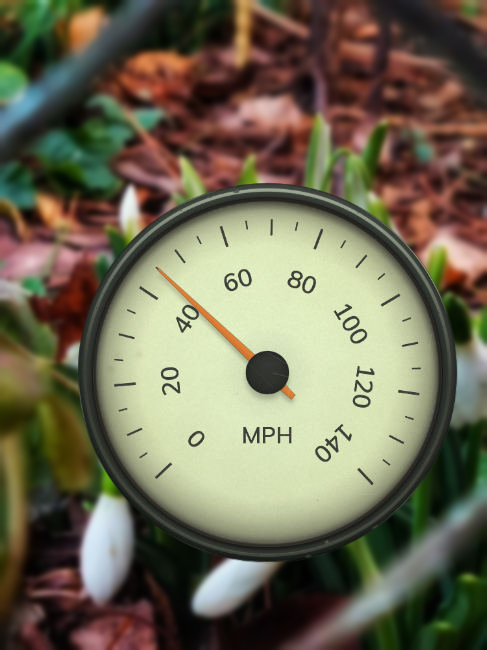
45 mph
